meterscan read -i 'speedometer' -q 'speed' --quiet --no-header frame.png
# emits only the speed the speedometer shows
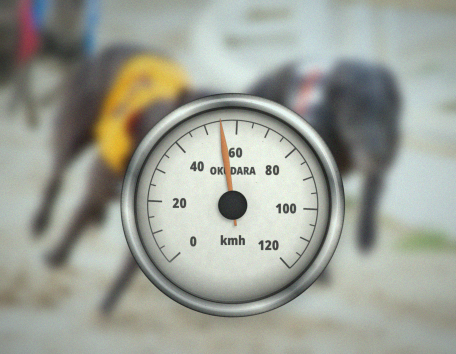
55 km/h
